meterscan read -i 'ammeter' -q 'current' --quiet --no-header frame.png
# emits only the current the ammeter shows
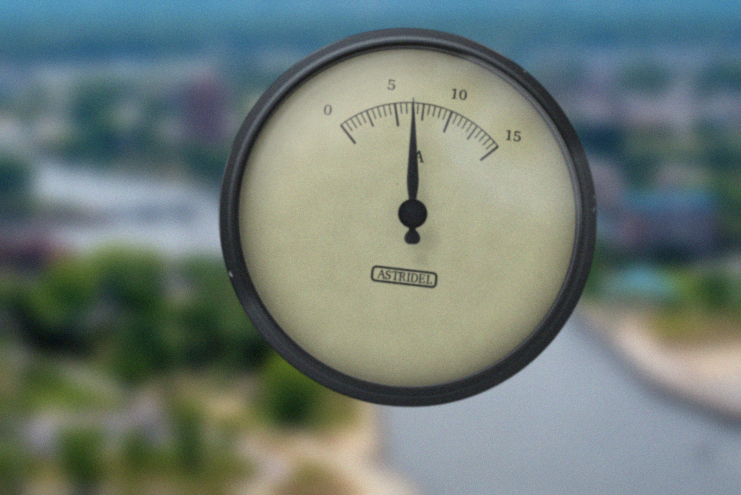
6.5 A
